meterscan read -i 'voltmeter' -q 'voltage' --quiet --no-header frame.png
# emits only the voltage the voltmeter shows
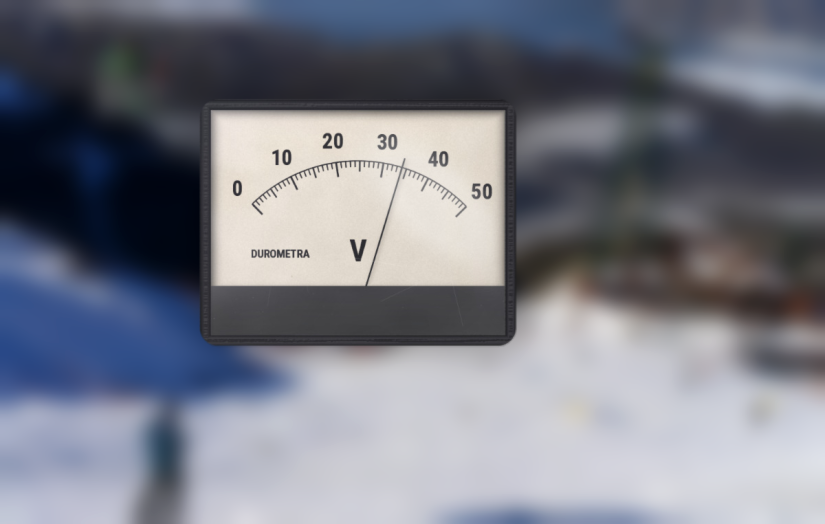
34 V
